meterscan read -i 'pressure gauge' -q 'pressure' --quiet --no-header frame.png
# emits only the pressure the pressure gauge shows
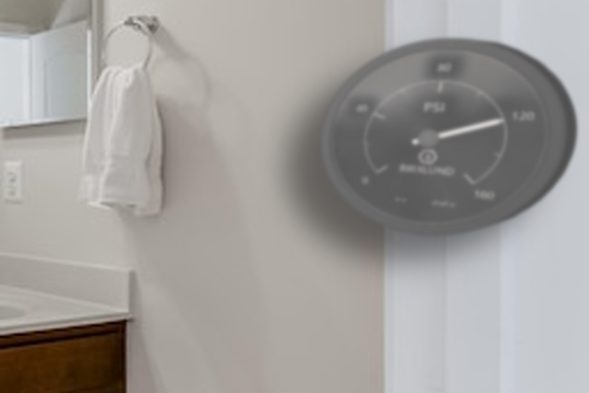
120 psi
